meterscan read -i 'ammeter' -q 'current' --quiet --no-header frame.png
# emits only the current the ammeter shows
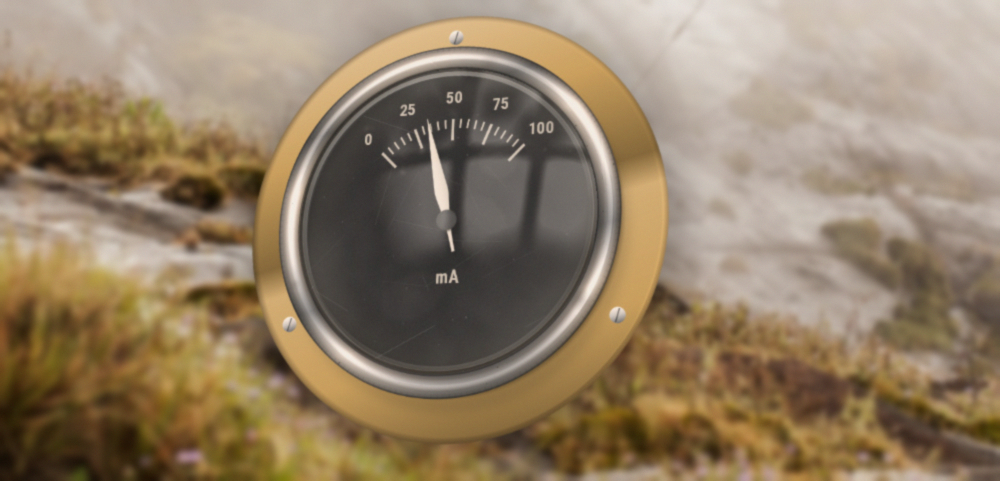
35 mA
